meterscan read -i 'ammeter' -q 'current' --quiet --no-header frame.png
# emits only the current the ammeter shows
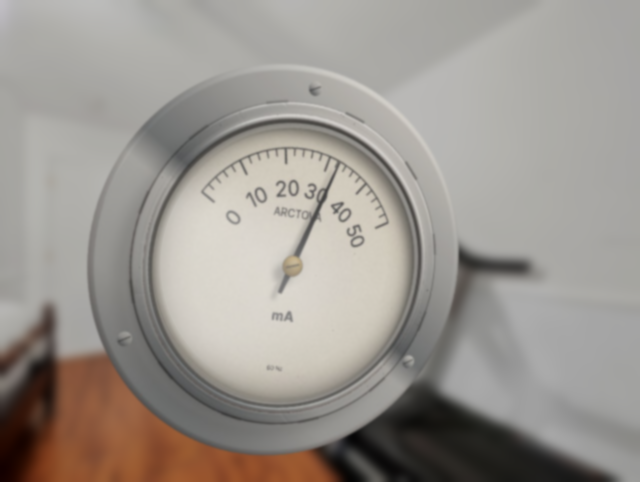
32 mA
